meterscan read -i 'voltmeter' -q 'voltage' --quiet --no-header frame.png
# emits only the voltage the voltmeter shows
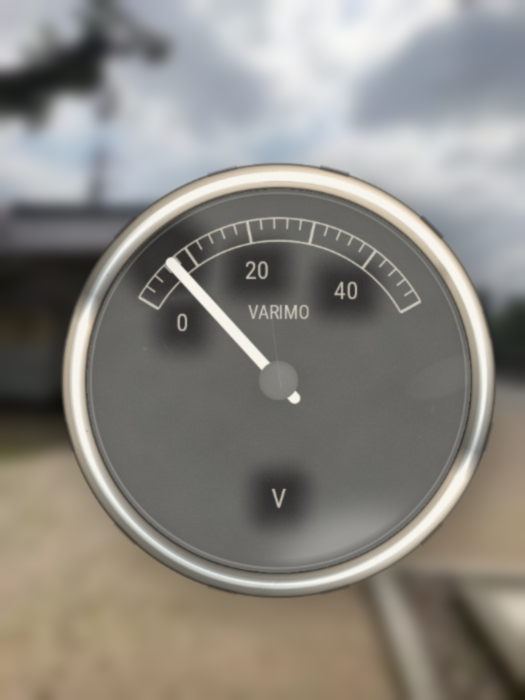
7 V
